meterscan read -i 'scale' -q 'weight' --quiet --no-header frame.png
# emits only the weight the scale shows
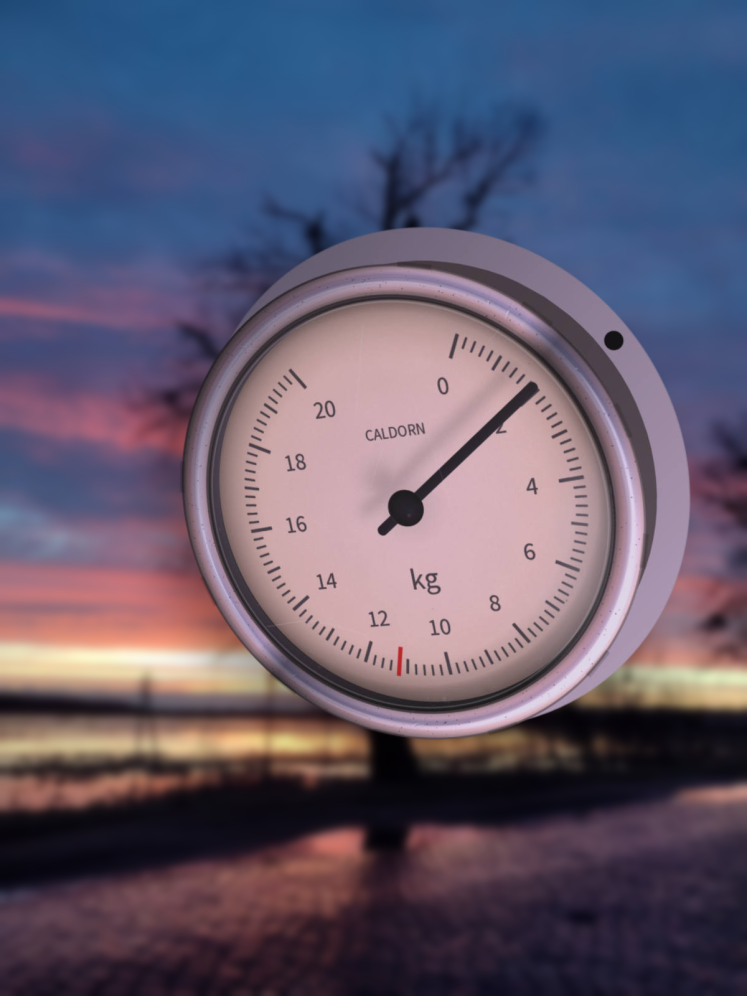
1.9 kg
